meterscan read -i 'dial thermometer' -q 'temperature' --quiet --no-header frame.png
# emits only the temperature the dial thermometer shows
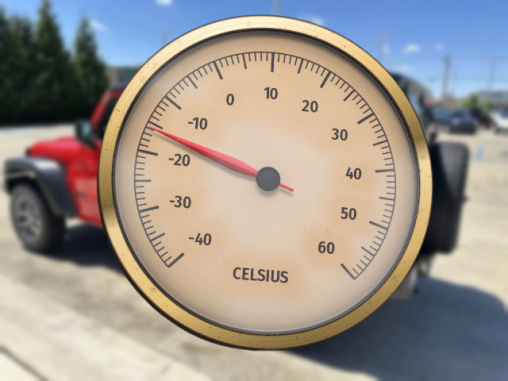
-16 °C
